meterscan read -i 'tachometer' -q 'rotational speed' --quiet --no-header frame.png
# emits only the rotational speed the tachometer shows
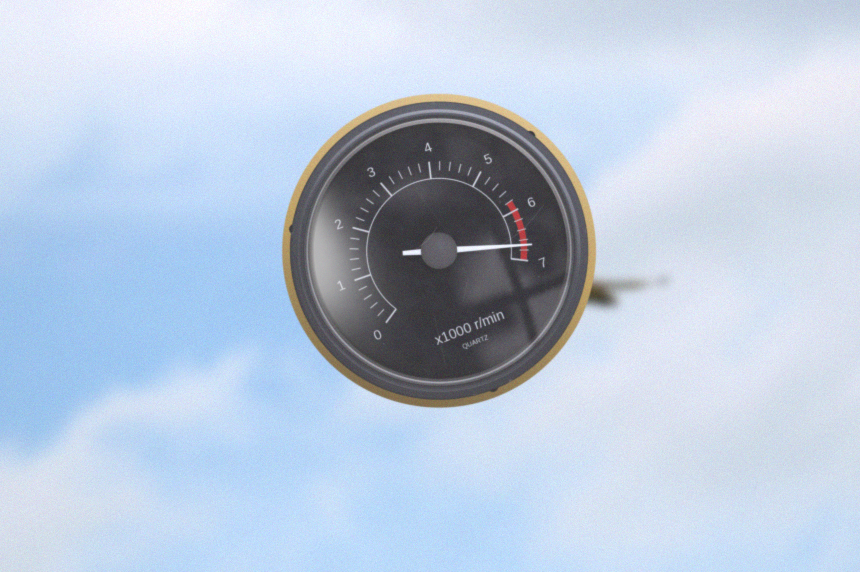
6700 rpm
